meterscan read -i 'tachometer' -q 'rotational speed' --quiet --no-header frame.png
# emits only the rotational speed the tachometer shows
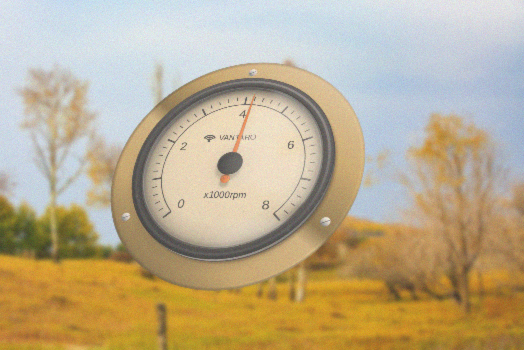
4200 rpm
